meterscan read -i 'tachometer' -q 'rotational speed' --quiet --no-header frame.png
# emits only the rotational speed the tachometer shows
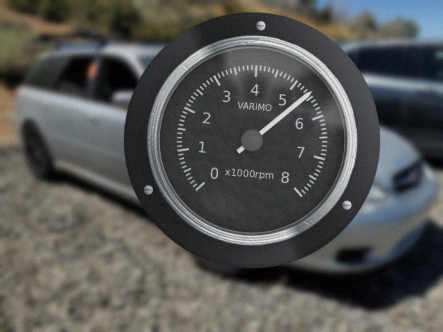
5400 rpm
